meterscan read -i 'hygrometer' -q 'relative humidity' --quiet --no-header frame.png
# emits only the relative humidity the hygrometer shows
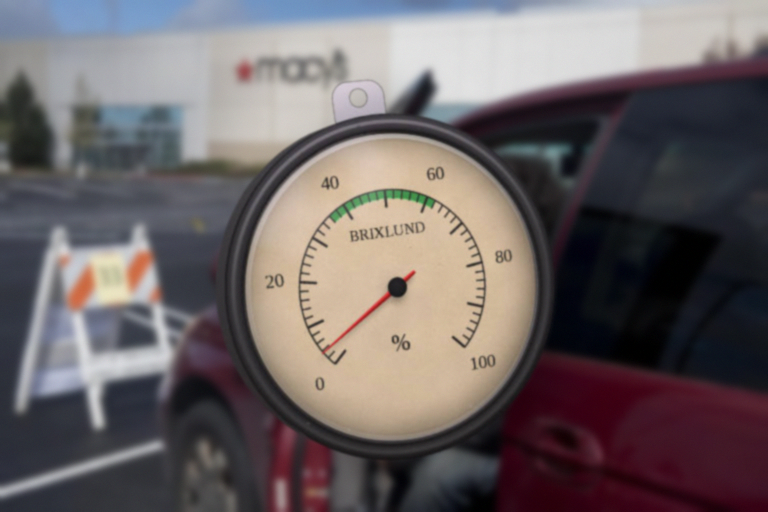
4 %
